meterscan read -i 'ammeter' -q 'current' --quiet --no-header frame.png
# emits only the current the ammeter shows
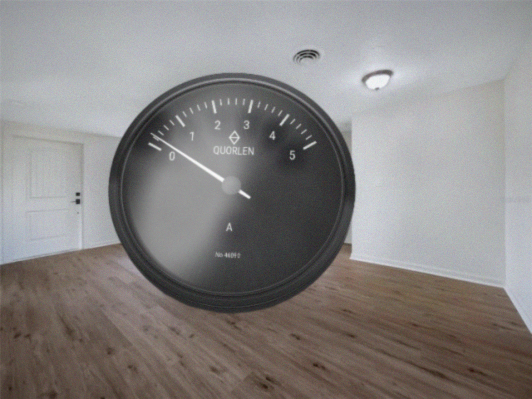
0.2 A
